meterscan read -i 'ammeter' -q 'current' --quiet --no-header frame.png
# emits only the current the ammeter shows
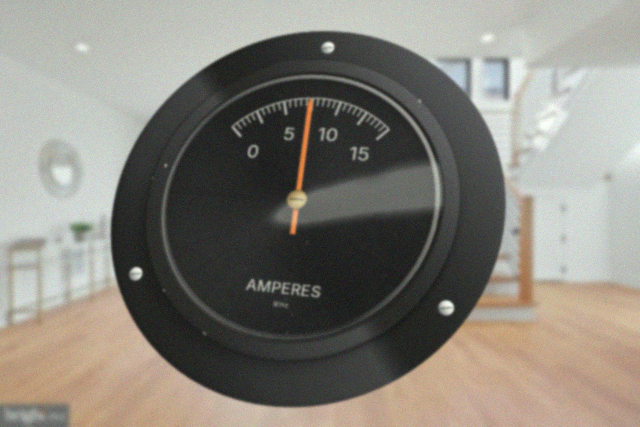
7.5 A
